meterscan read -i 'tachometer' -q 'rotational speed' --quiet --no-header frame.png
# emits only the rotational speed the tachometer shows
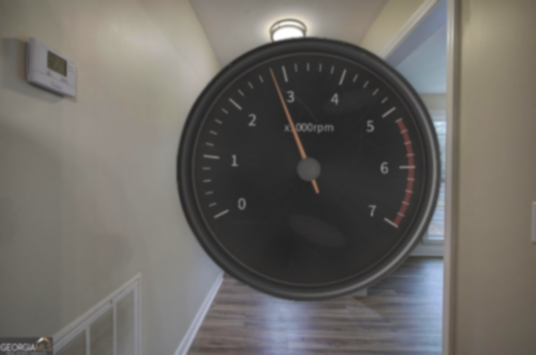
2800 rpm
